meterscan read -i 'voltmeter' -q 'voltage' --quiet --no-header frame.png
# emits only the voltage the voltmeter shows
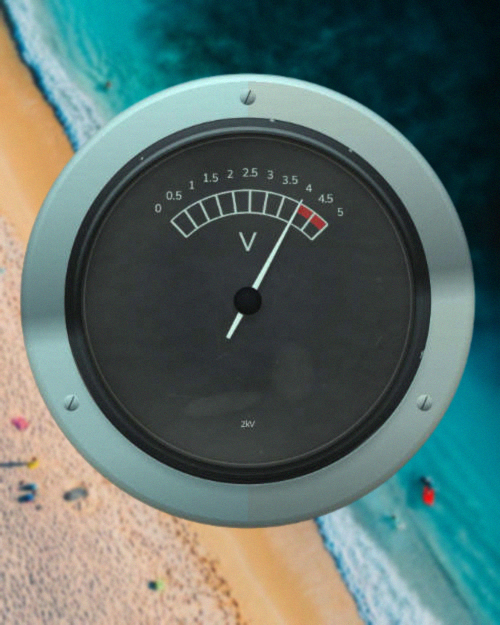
4 V
